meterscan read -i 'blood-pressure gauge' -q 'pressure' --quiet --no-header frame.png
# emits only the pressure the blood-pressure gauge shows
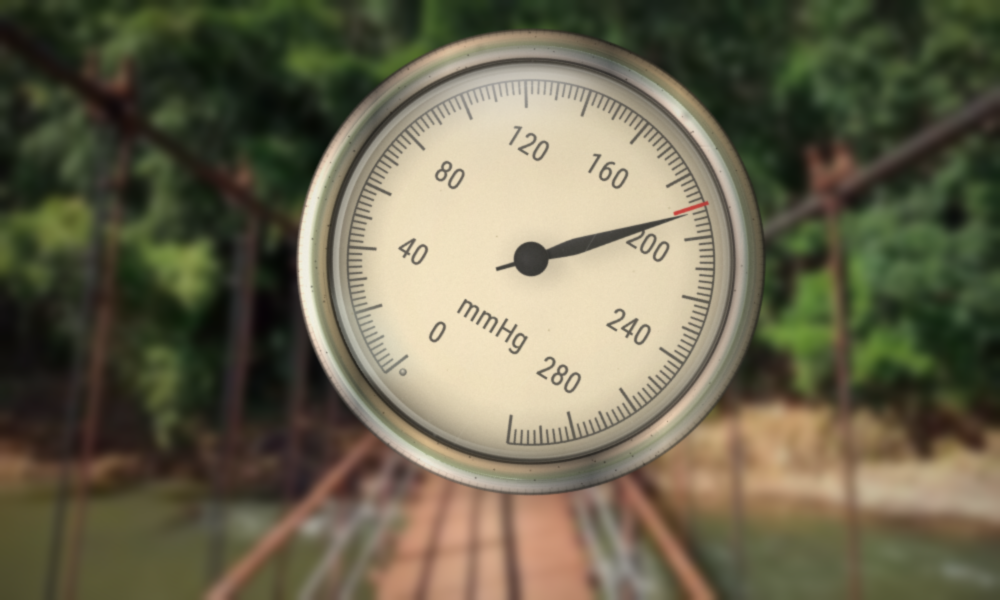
192 mmHg
